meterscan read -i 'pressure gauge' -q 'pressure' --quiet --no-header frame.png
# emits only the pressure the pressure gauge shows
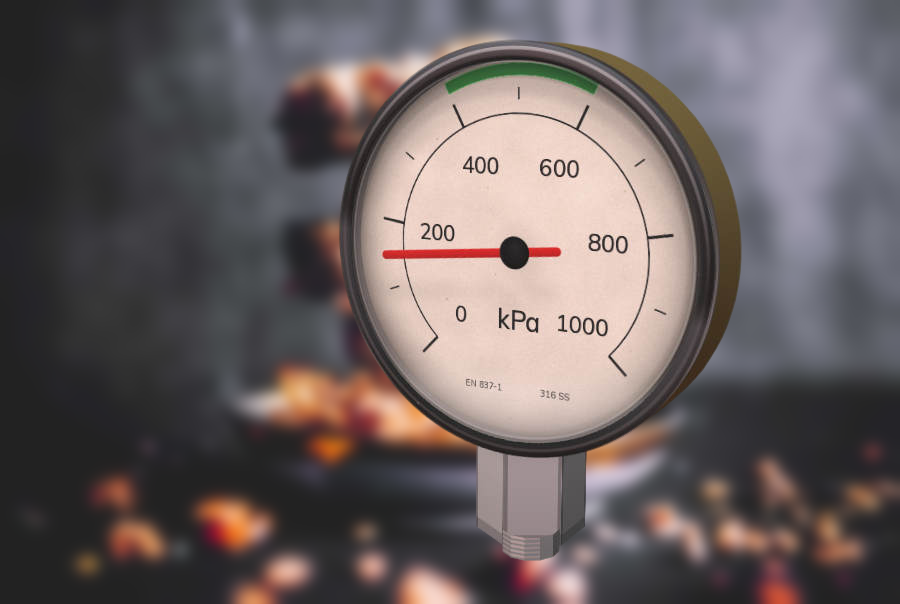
150 kPa
